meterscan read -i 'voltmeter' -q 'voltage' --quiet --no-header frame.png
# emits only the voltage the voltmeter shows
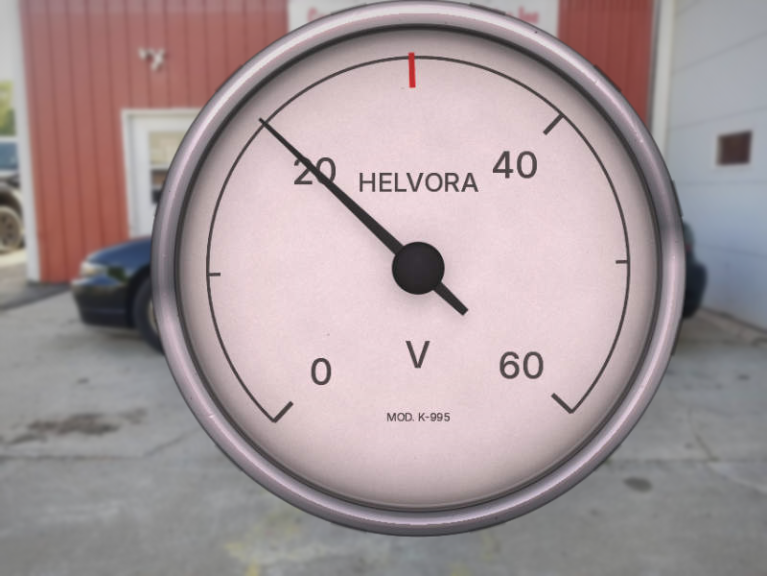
20 V
